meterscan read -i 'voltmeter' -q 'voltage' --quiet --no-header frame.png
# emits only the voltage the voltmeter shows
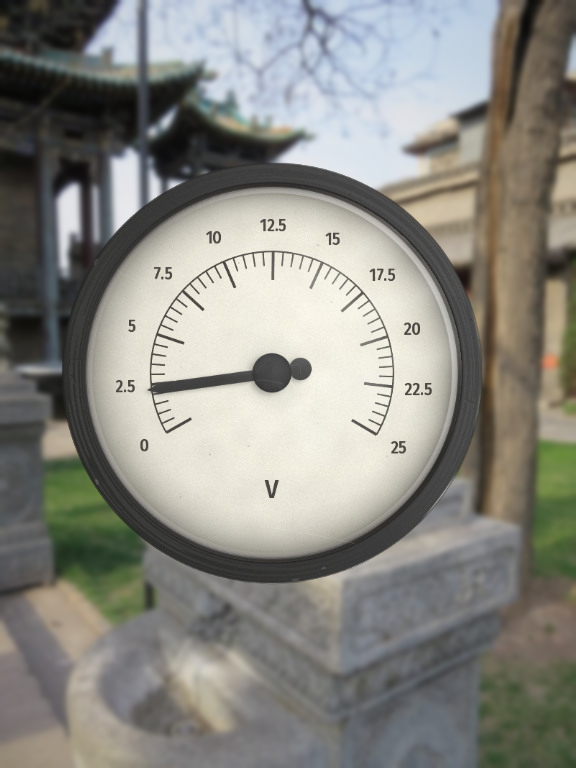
2.25 V
